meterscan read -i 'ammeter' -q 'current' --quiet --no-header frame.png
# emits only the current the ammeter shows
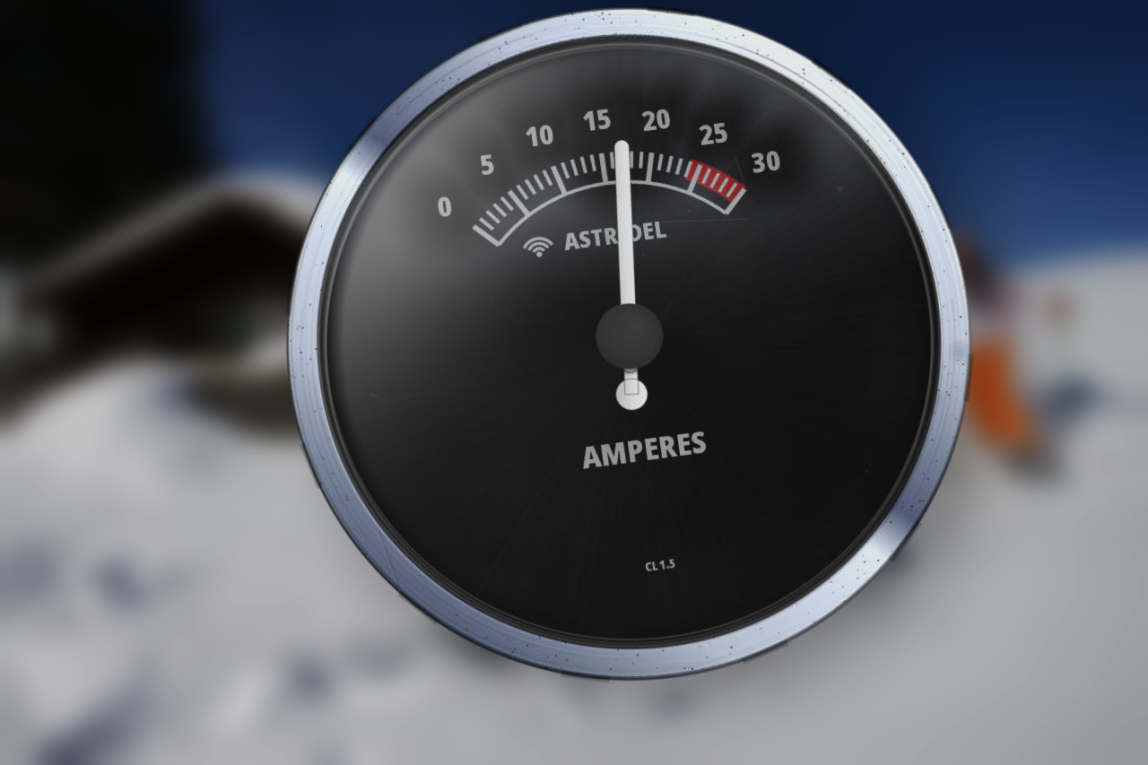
17 A
